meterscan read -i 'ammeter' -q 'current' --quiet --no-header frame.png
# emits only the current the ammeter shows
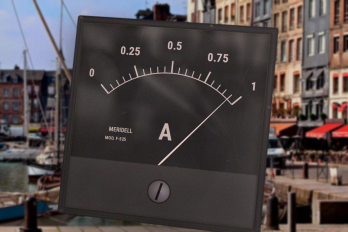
0.95 A
